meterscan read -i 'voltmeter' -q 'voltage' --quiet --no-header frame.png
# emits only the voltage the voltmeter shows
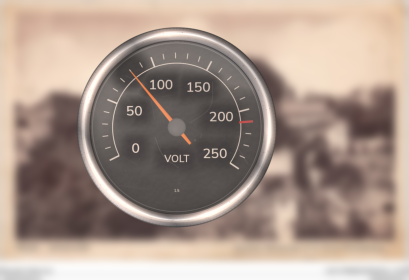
80 V
